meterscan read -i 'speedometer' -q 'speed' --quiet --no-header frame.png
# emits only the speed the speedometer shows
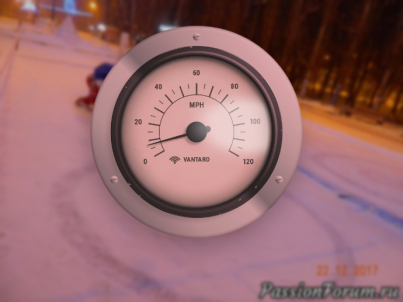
7.5 mph
